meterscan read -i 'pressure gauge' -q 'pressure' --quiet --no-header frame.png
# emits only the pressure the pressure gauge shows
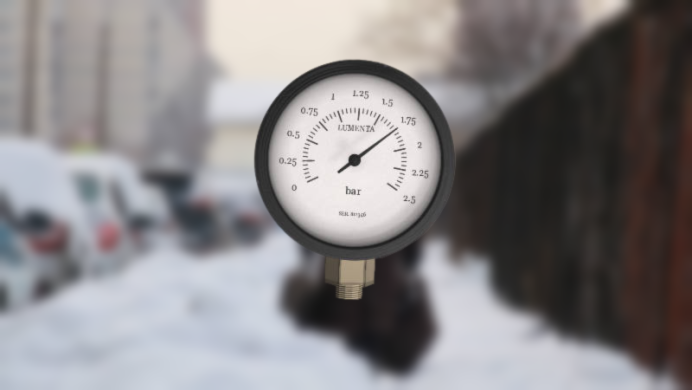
1.75 bar
